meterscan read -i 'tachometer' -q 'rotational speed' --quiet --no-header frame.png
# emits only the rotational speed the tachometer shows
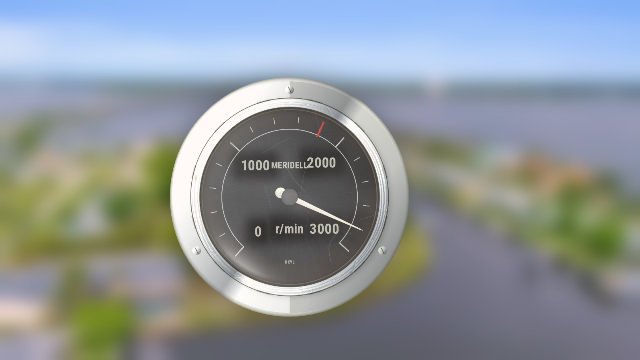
2800 rpm
